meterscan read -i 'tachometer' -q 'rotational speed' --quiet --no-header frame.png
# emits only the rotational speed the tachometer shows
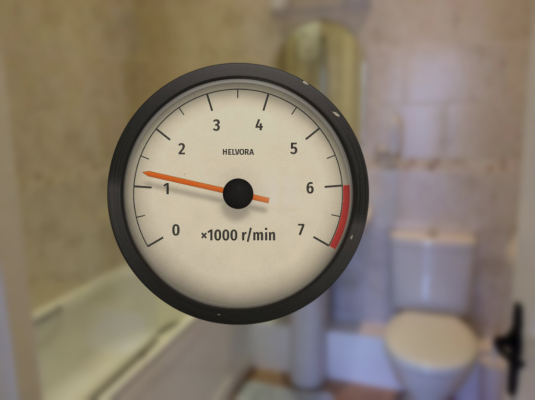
1250 rpm
